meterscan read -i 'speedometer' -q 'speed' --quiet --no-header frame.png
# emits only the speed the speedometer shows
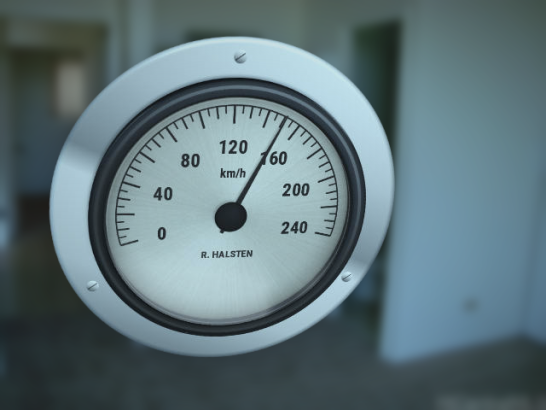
150 km/h
